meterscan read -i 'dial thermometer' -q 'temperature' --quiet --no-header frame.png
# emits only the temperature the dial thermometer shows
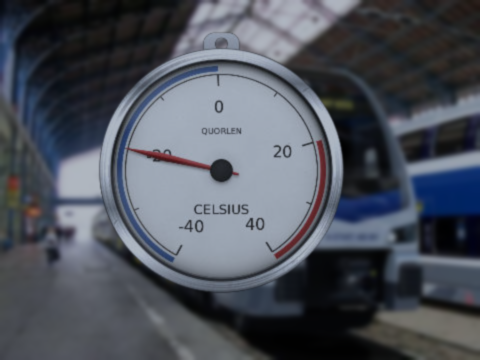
-20 °C
